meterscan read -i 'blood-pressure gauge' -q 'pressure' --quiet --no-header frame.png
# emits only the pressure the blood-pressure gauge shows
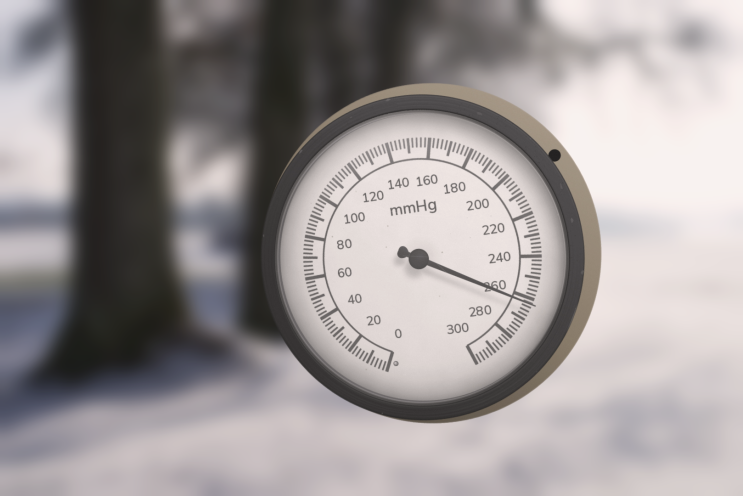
262 mmHg
